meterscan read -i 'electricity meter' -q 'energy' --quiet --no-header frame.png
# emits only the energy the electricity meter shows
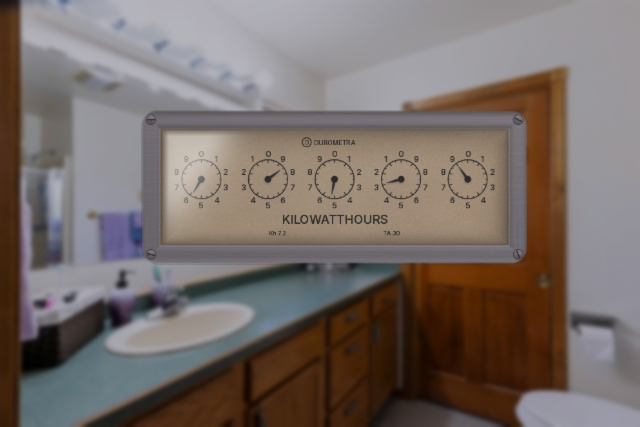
58529 kWh
